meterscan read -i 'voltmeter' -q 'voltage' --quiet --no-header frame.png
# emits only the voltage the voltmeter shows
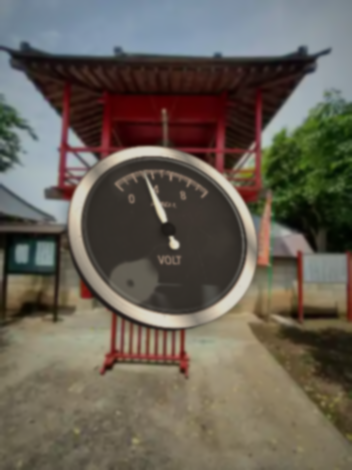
3 V
